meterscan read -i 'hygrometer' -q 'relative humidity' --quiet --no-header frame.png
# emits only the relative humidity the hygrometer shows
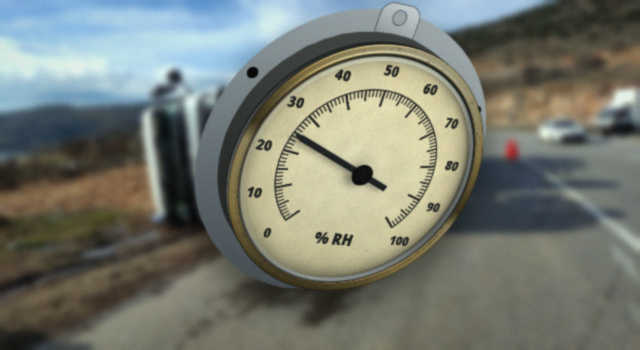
25 %
